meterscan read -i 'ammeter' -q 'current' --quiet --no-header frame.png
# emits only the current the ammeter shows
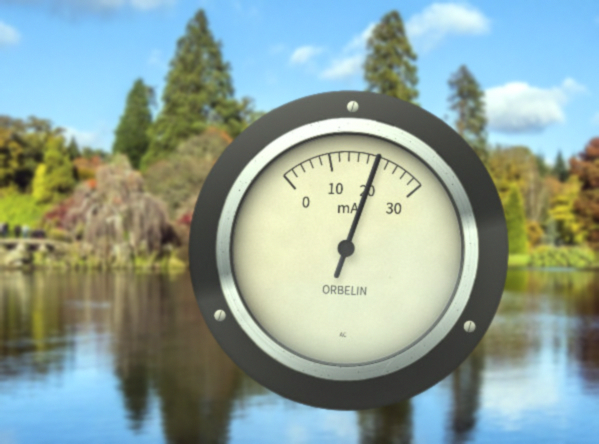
20 mA
